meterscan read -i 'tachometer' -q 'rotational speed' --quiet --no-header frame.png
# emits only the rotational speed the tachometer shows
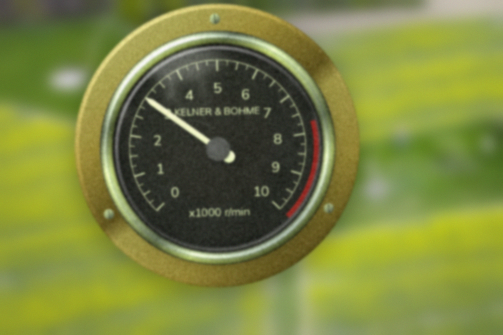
3000 rpm
